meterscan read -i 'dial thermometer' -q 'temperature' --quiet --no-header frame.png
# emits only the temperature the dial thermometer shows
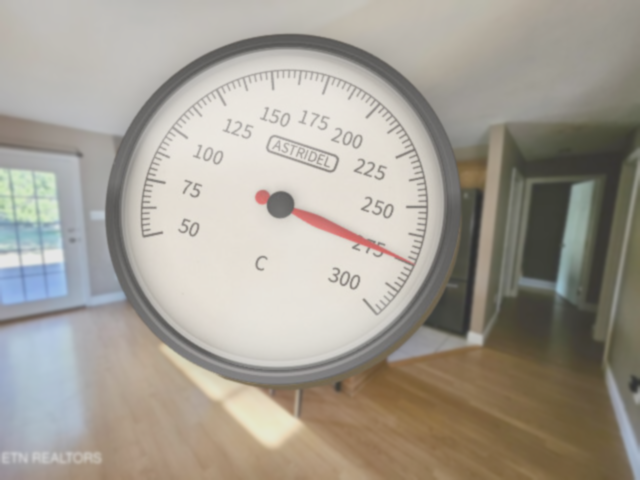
275 °C
